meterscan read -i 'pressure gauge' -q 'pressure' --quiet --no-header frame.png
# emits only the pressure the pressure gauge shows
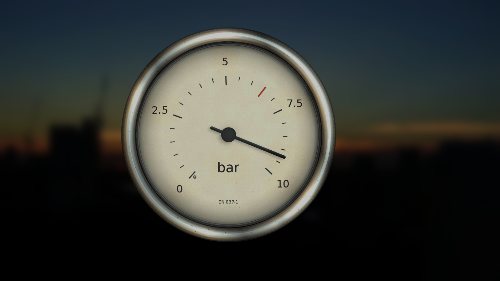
9.25 bar
